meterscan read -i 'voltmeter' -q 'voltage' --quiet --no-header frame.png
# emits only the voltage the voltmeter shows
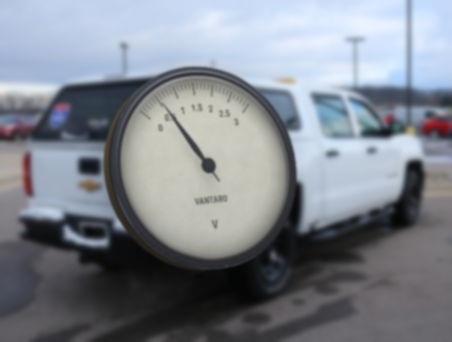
0.5 V
